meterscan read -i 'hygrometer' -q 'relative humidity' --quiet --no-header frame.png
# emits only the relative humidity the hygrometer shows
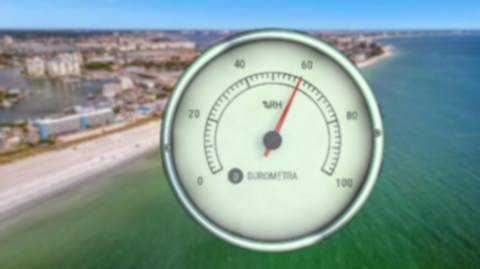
60 %
